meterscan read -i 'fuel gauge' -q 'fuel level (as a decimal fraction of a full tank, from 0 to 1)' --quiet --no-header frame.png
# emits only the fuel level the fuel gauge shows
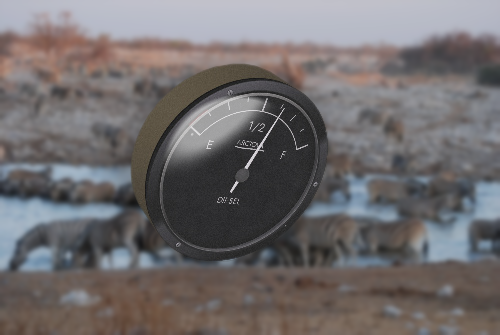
0.625
